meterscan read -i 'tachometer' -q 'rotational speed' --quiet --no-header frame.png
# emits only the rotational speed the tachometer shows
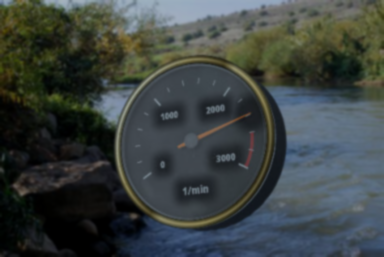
2400 rpm
